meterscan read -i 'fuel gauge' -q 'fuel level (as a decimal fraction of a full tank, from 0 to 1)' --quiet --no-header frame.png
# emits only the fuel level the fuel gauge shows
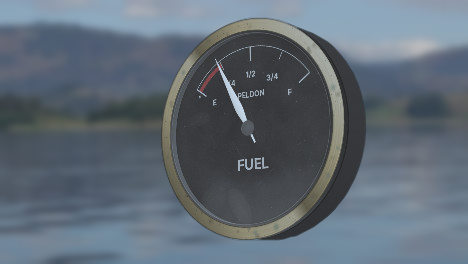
0.25
